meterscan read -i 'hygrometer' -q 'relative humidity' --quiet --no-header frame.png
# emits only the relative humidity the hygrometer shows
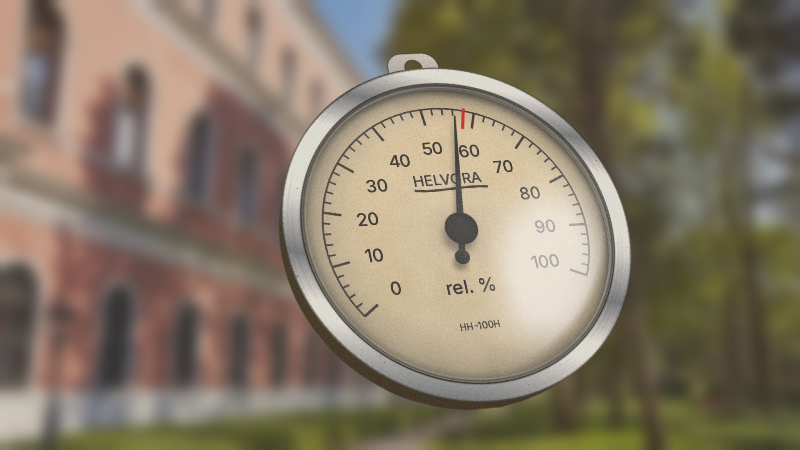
56 %
